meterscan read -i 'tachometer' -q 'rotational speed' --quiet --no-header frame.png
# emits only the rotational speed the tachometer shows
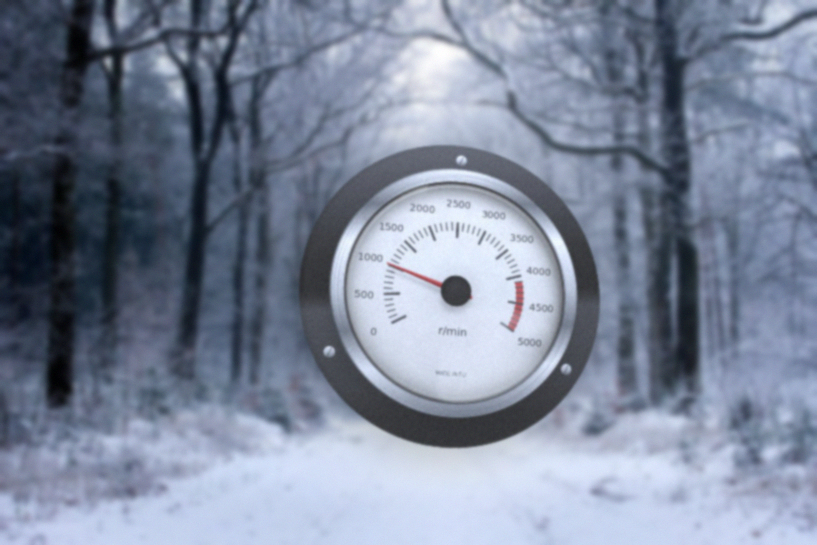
1000 rpm
